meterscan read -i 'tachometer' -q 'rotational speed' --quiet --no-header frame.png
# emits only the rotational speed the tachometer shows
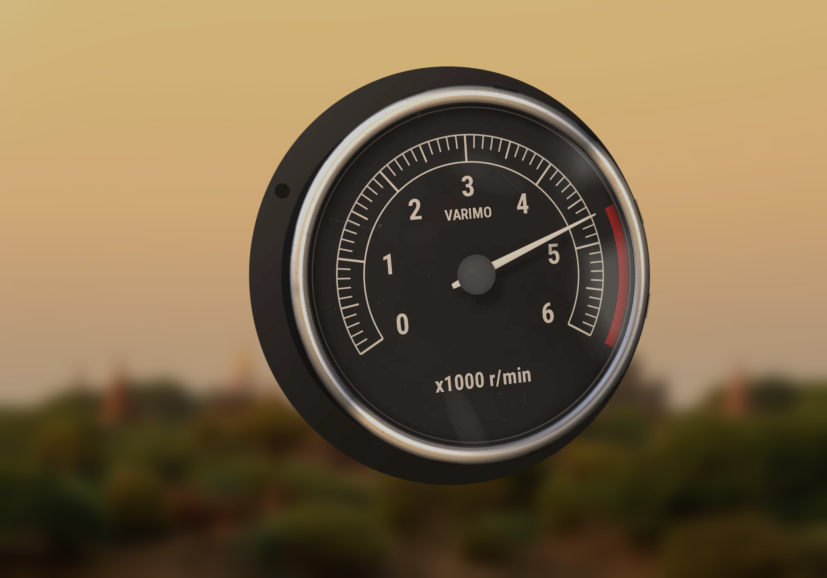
4700 rpm
